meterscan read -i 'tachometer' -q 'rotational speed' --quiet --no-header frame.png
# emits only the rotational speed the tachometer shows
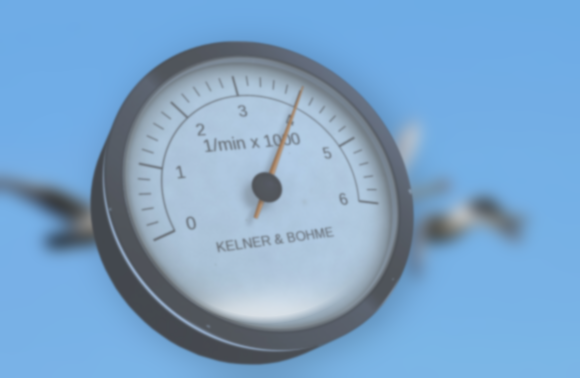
4000 rpm
